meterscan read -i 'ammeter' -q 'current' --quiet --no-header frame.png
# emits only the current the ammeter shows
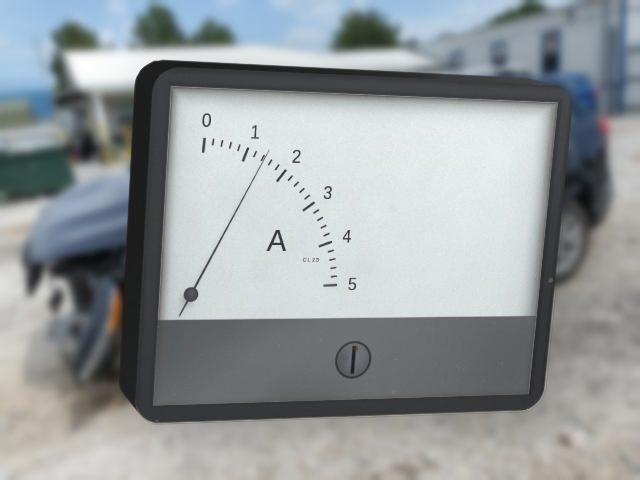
1.4 A
